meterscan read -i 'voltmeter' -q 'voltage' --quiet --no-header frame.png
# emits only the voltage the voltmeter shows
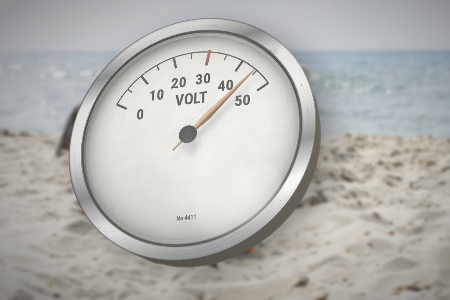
45 V
